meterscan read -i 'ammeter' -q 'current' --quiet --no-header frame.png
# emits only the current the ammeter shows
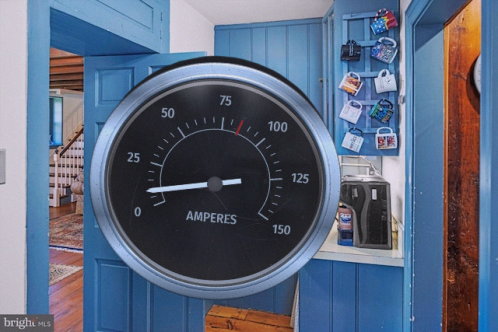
10 A
